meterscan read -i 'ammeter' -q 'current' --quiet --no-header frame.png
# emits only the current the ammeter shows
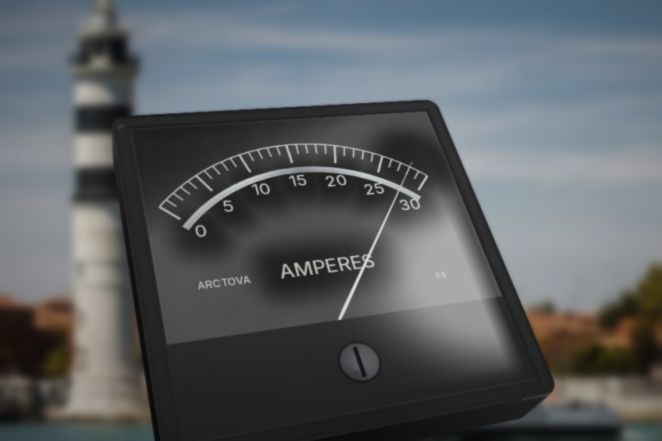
28 A
